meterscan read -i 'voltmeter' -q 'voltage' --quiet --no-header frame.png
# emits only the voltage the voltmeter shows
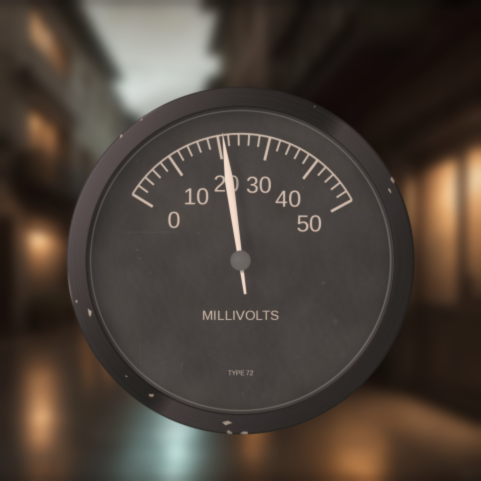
21 mV
